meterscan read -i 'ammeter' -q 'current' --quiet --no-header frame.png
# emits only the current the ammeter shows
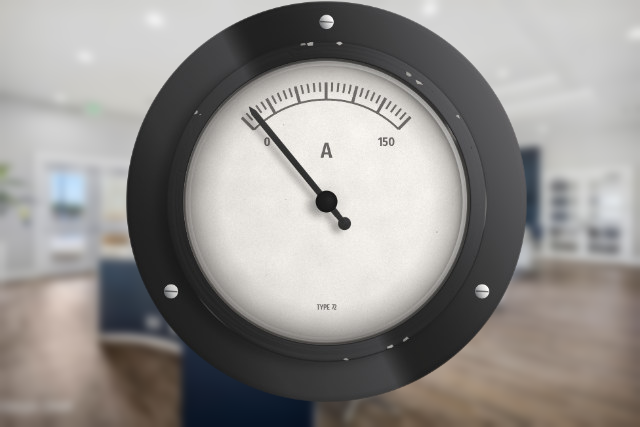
10 A
